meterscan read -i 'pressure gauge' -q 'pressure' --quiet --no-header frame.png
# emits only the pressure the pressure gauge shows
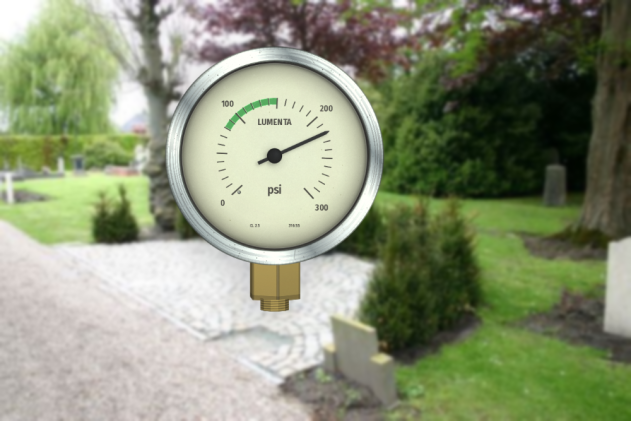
220 psi
